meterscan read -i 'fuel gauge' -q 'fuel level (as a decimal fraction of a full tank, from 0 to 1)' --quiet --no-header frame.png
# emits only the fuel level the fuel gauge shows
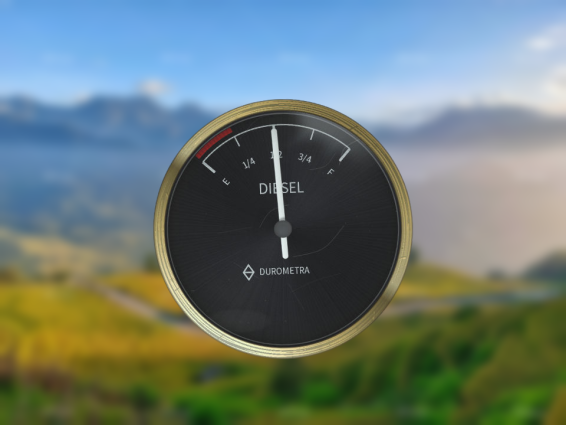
0.5
